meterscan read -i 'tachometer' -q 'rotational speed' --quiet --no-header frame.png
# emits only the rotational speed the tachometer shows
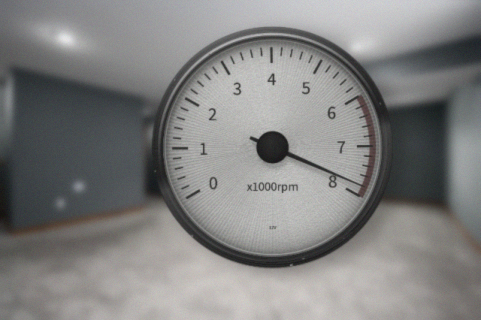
7800 rpm
